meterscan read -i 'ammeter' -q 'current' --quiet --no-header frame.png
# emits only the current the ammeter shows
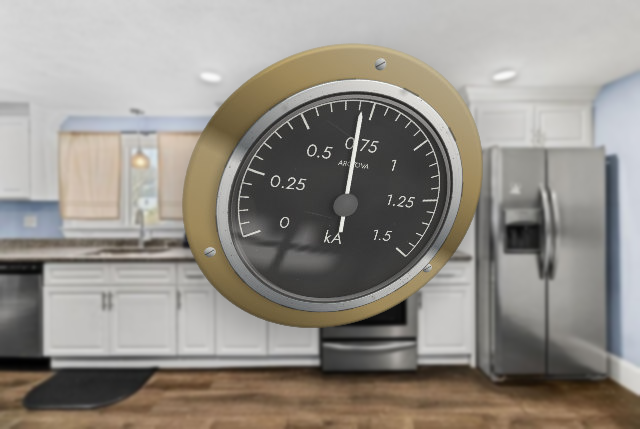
0.7 kA
